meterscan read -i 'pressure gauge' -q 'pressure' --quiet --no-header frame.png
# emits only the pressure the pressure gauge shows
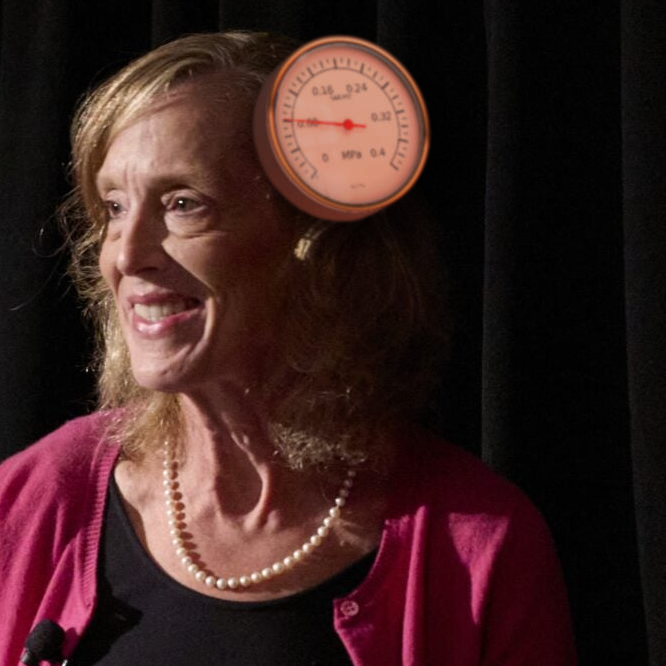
0.08 MPa
